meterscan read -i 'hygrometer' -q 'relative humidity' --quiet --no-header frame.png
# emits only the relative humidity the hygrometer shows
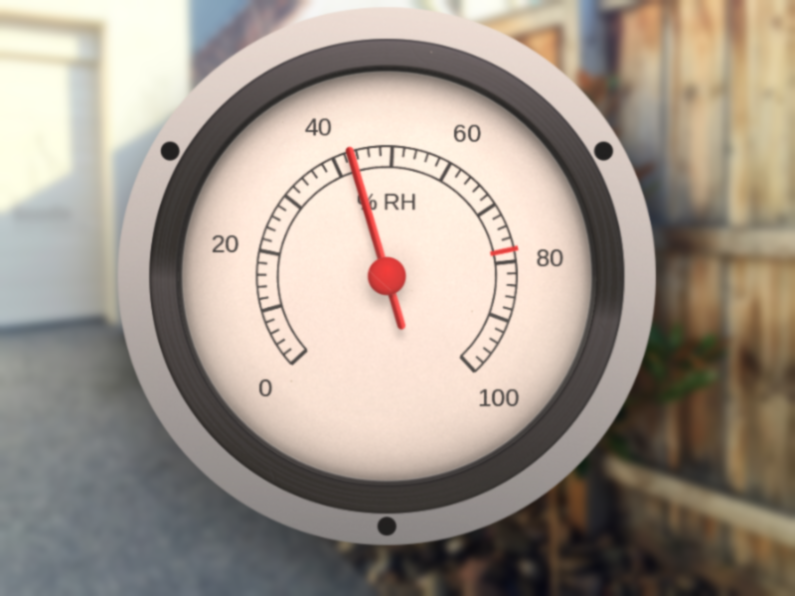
43 %
